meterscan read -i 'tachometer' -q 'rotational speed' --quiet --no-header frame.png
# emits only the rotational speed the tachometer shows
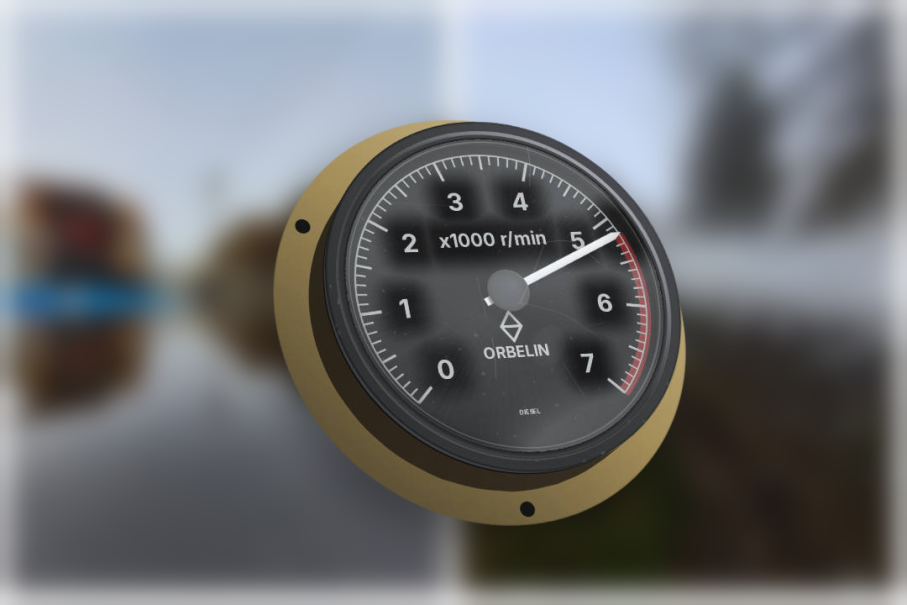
5200 rpm
